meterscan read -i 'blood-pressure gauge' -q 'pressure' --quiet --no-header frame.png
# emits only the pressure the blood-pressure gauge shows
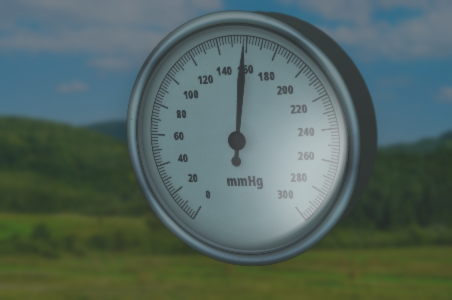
160 mmHg
